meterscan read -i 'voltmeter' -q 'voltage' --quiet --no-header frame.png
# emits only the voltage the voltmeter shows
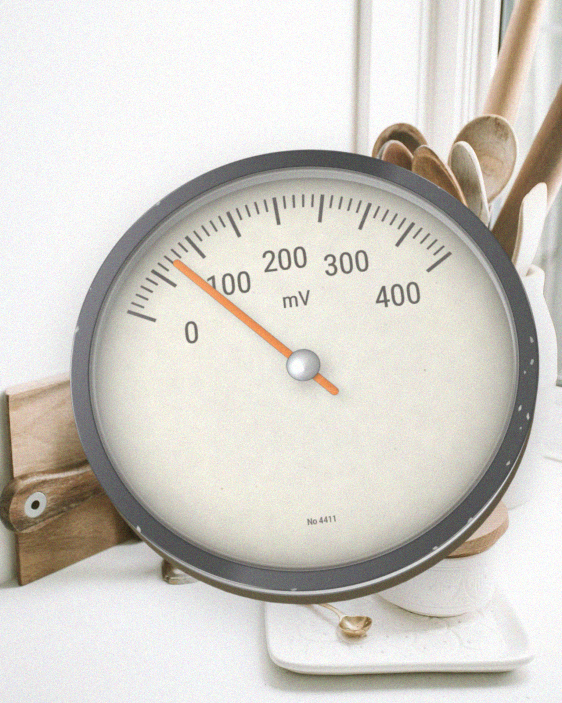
70 mV
